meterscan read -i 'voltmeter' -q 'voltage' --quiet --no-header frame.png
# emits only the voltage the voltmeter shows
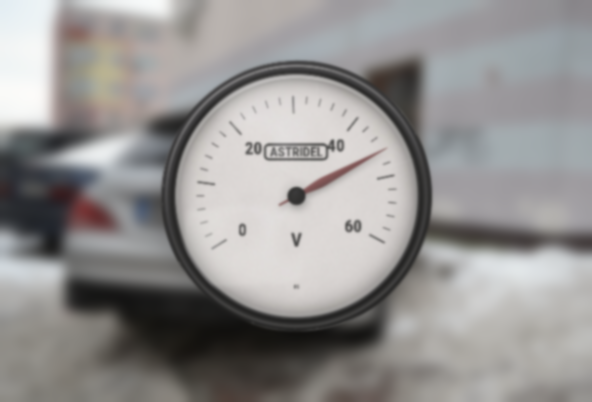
46 V
